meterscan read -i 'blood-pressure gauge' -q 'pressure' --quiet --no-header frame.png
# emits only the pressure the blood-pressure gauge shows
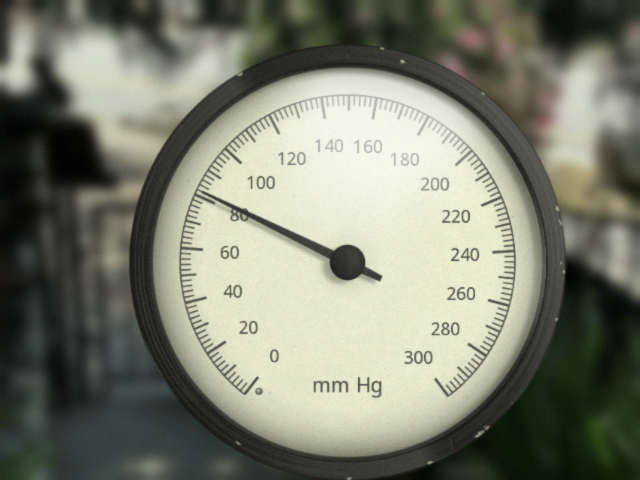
82 mmHg
